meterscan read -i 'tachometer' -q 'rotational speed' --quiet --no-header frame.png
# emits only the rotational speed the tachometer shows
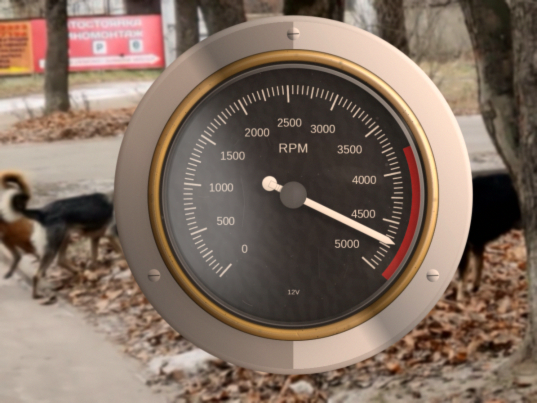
4700 rpm
